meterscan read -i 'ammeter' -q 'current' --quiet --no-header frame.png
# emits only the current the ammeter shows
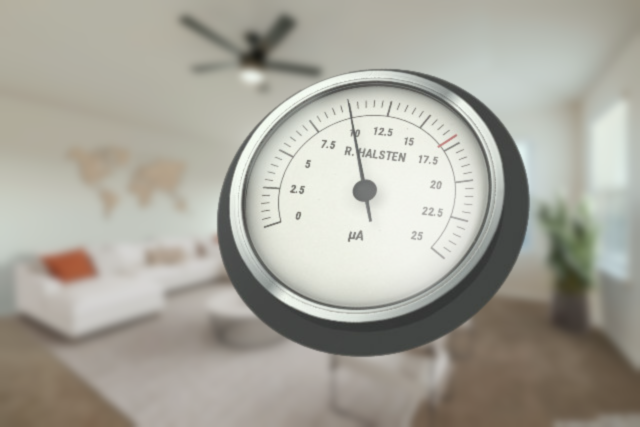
10 µA
